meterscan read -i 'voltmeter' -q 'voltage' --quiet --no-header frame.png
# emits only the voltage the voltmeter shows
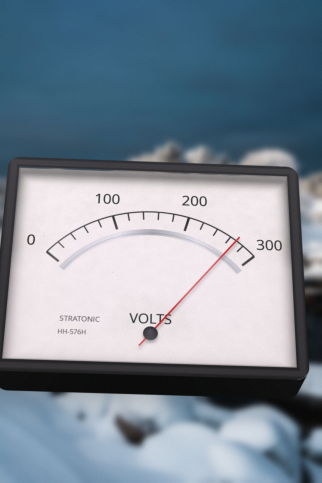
270 V
